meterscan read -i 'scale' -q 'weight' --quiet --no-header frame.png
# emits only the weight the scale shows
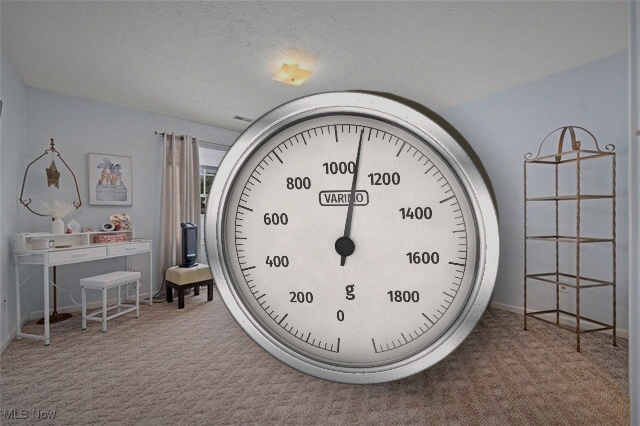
1080 g
